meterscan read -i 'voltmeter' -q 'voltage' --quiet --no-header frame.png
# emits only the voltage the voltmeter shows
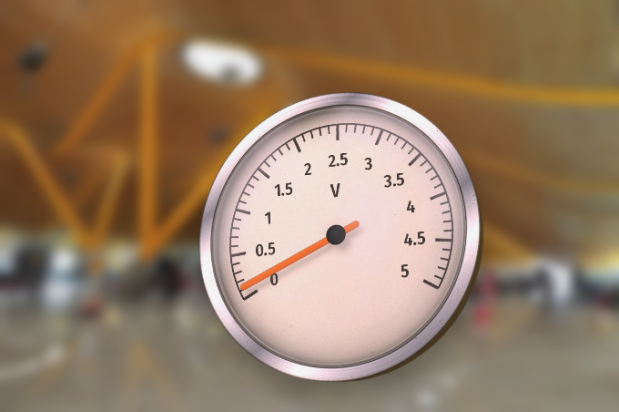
0.1 V
